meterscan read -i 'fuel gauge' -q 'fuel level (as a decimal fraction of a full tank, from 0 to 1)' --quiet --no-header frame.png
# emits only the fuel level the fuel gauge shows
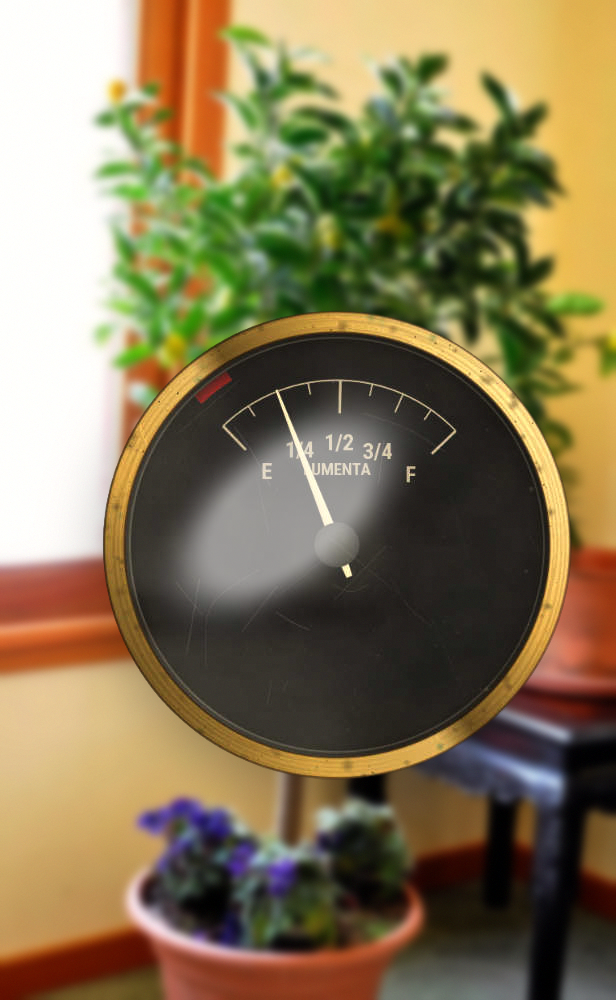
0.25
